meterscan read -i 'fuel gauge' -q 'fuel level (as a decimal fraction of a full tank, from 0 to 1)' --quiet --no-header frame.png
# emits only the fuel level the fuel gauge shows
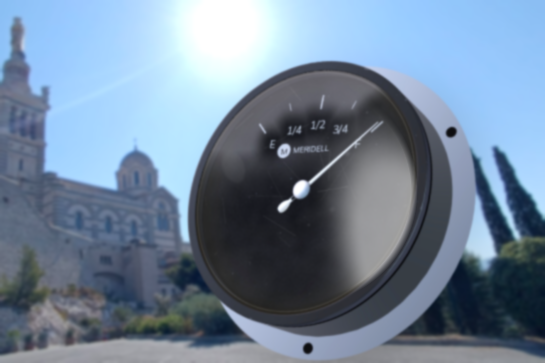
1
